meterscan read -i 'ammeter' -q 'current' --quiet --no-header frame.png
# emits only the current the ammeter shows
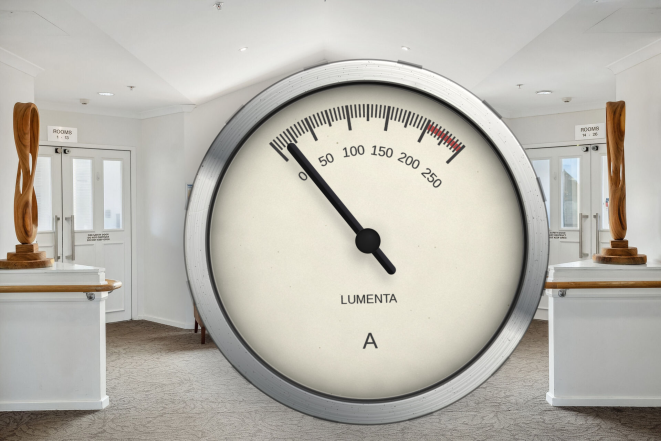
15 A
